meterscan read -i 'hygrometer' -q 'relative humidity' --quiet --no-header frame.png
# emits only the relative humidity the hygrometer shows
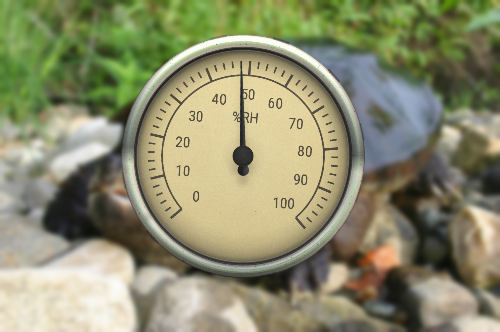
48 %
